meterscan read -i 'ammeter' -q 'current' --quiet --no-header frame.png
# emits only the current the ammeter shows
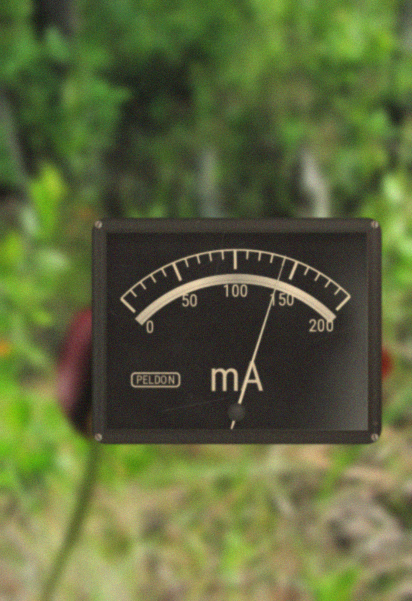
140 mA
